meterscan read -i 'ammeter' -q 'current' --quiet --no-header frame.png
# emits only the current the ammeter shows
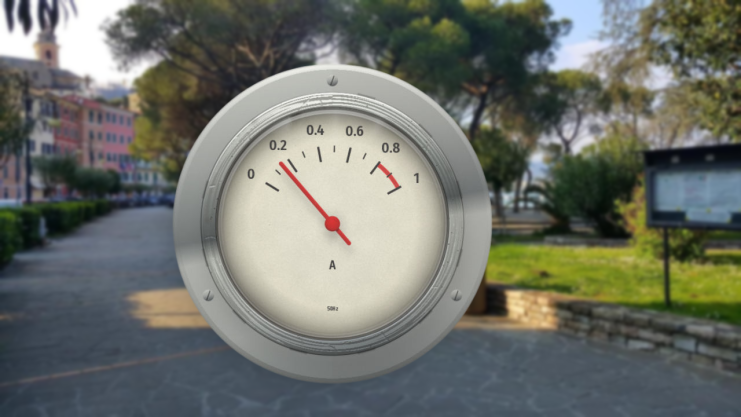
0.15 A
